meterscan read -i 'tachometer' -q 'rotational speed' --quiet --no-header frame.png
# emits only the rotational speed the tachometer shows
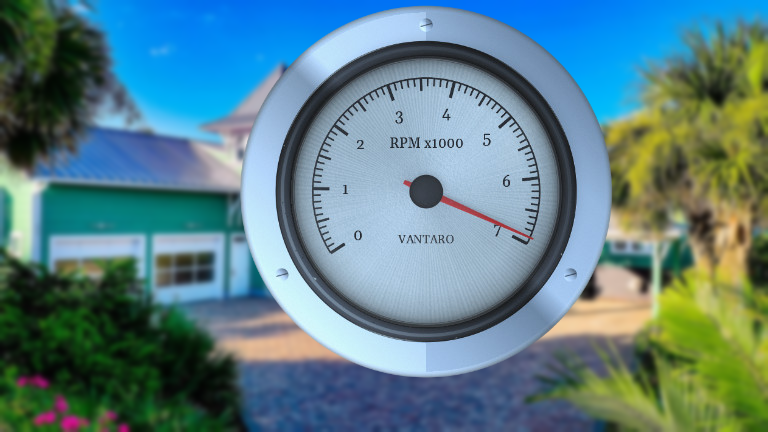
6900 rpm
